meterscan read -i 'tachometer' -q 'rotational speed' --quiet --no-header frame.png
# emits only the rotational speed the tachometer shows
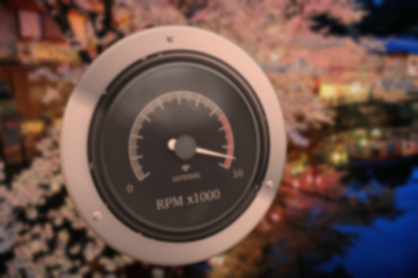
9500 rpm
